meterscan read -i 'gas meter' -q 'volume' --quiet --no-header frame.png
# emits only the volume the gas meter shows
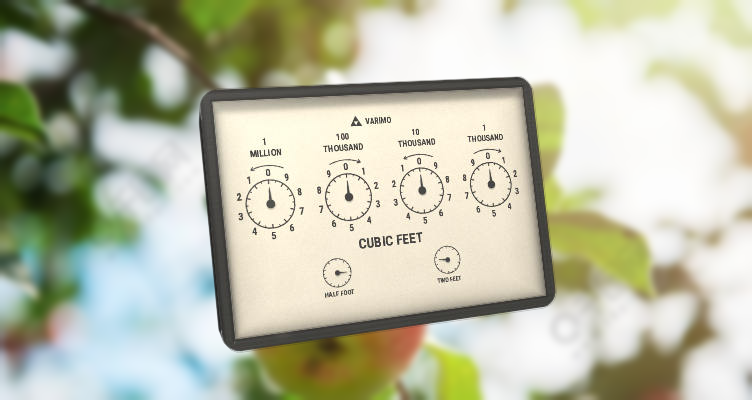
0 ft³
